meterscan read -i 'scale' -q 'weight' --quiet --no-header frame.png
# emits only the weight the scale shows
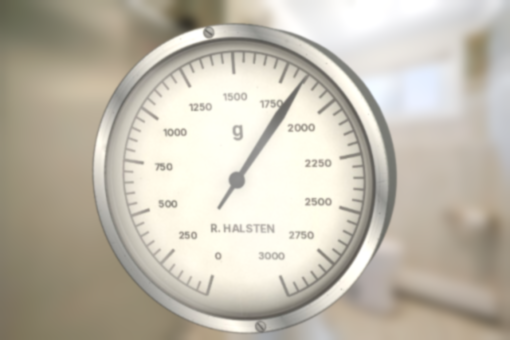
1850 g
